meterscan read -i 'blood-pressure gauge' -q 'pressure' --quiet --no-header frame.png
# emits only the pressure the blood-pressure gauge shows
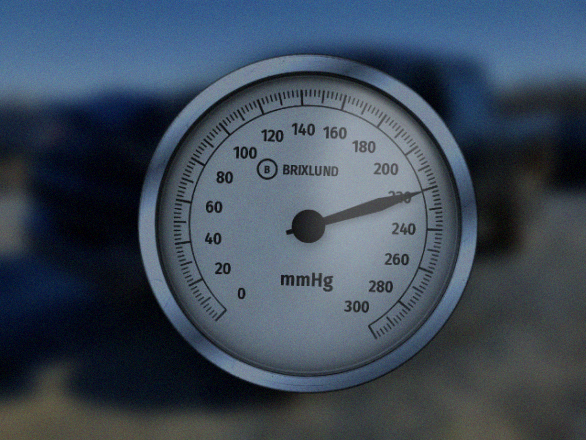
220 mmHg
